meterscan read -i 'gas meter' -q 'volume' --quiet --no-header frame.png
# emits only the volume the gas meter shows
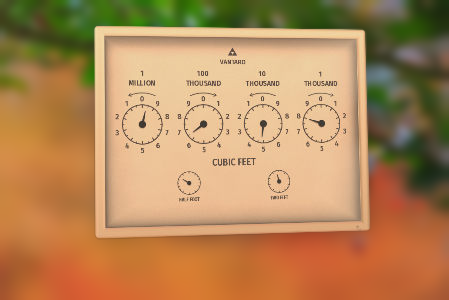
964800 ft³
